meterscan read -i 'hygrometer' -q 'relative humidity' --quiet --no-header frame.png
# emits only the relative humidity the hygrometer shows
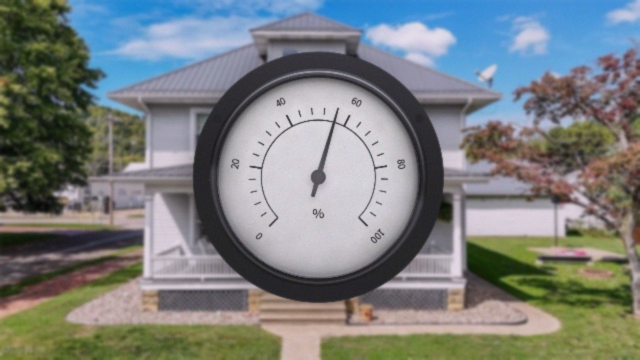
56 %
